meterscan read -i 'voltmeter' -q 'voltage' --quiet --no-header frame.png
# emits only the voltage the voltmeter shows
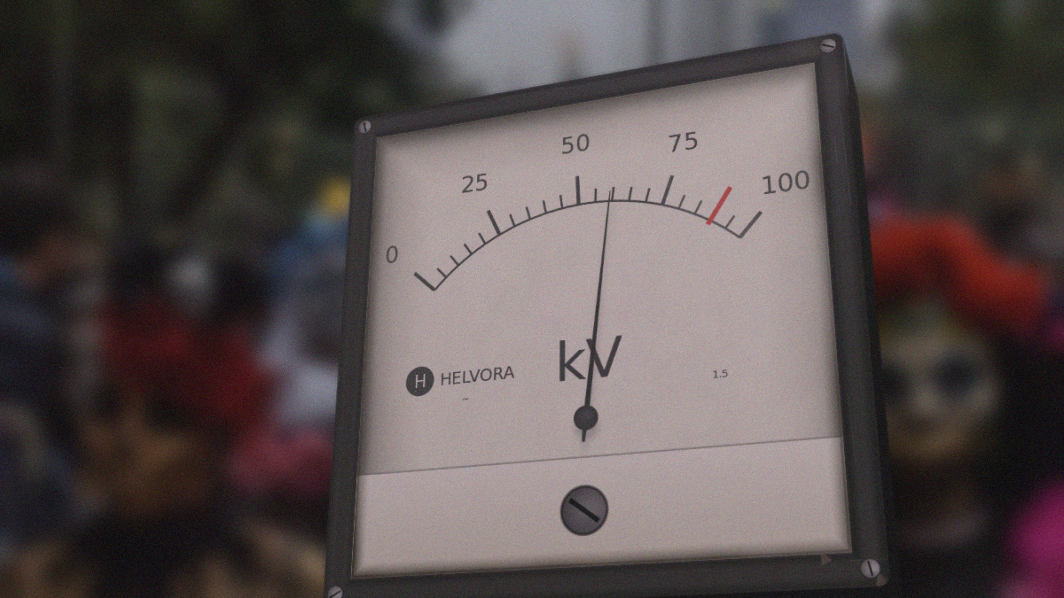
60 kV
